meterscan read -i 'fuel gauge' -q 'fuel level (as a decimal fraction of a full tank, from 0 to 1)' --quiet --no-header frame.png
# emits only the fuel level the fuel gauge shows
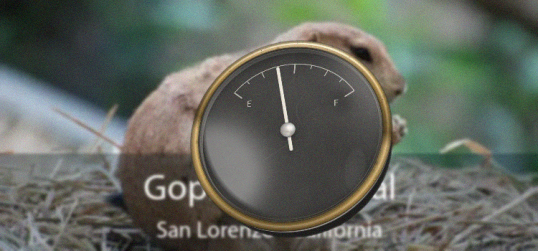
0.375
